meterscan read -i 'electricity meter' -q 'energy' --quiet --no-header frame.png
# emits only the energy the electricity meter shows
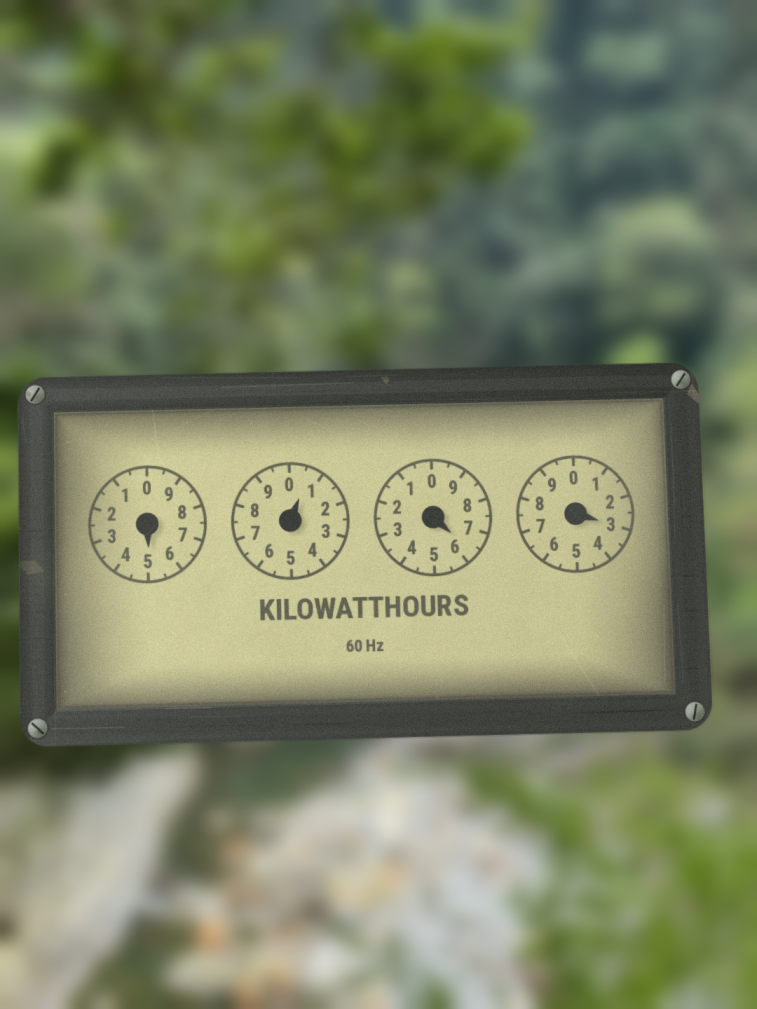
5063 kWh
